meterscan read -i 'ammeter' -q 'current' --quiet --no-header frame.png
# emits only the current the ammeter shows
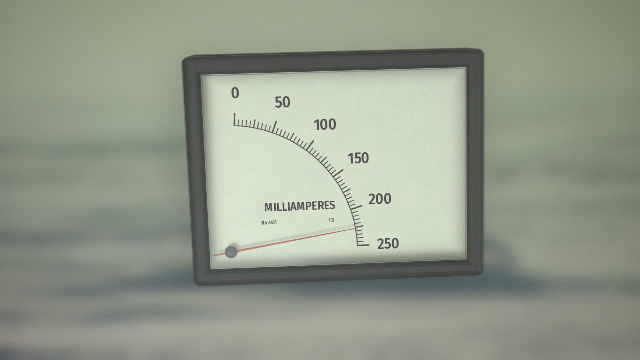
225 mA
